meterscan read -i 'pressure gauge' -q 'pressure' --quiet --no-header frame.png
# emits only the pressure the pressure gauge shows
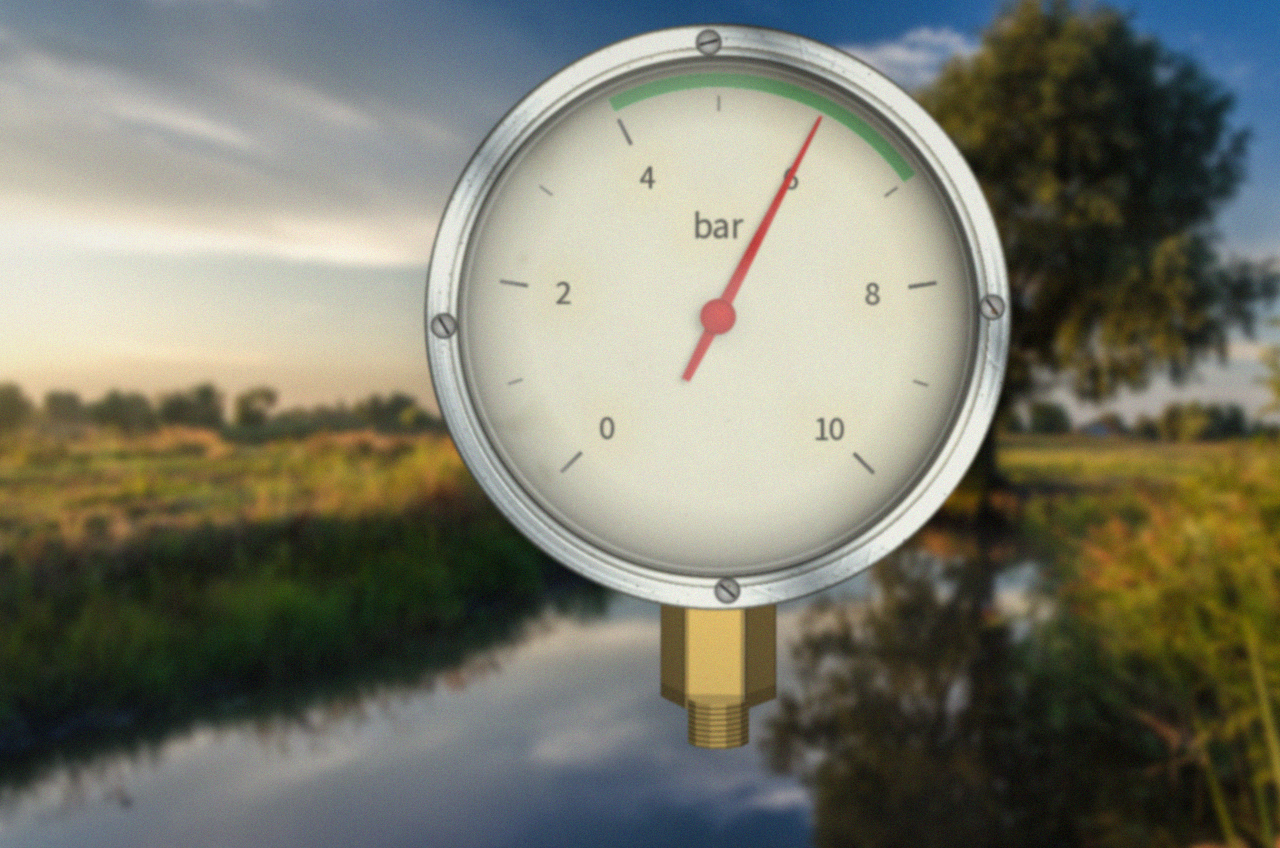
6 bar
